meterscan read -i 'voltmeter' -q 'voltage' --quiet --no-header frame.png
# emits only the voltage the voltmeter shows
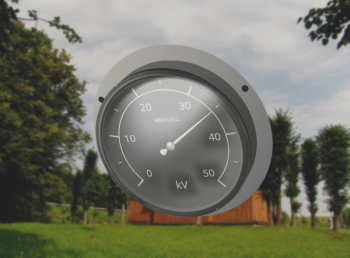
35 kV
